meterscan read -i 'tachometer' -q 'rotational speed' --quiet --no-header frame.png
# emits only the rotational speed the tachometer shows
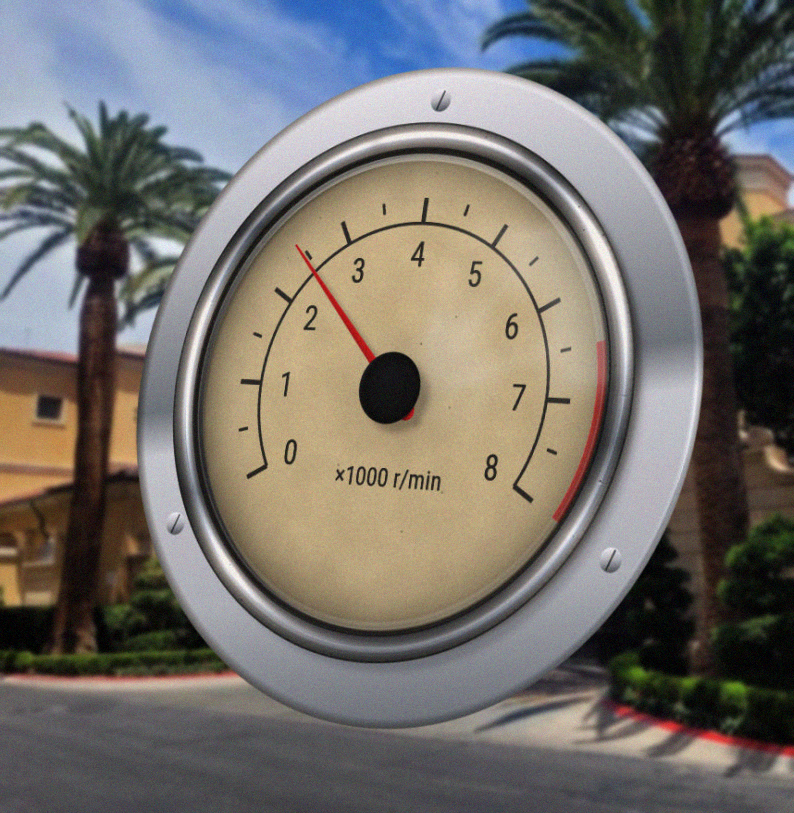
2500 rpm
